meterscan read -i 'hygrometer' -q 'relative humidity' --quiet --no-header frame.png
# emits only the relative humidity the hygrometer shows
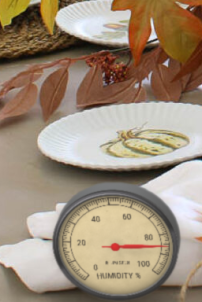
85 %
